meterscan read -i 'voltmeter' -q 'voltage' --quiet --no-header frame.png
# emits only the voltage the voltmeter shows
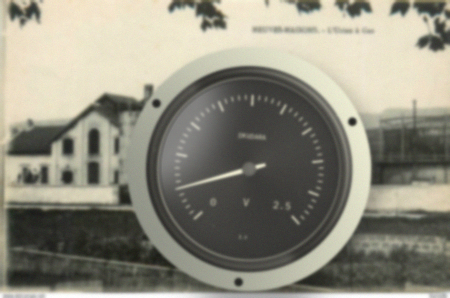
0.25 V
